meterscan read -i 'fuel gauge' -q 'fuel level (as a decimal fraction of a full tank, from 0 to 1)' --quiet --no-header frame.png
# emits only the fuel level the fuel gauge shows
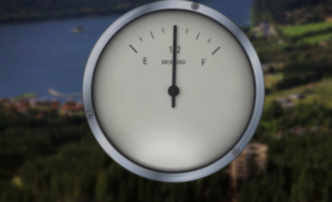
0.5
